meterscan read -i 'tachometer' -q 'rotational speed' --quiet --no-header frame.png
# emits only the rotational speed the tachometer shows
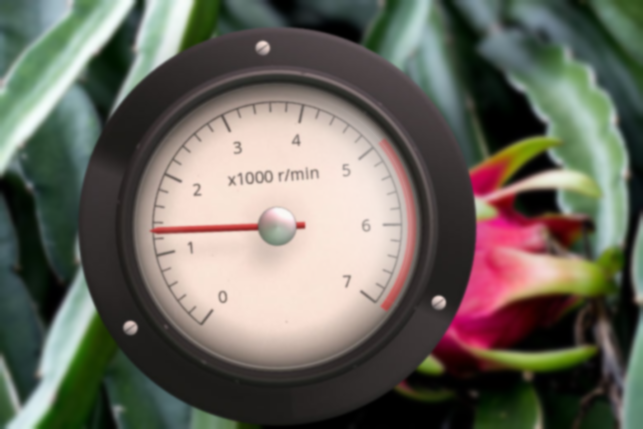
1300 rpm
